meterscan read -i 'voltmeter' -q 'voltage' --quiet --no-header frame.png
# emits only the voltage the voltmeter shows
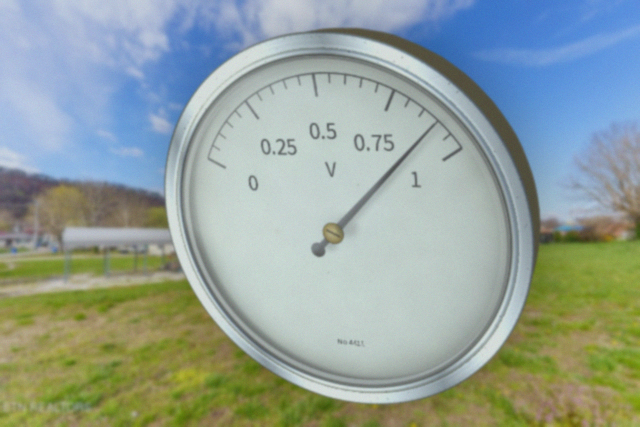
0.9 V
